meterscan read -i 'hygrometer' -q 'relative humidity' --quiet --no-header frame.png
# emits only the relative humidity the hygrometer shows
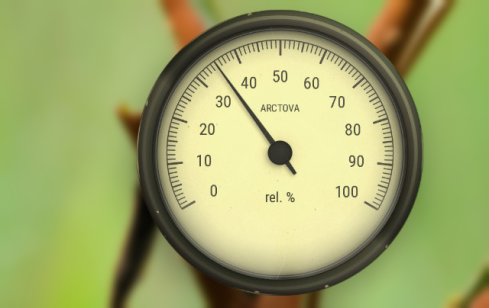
35 %
